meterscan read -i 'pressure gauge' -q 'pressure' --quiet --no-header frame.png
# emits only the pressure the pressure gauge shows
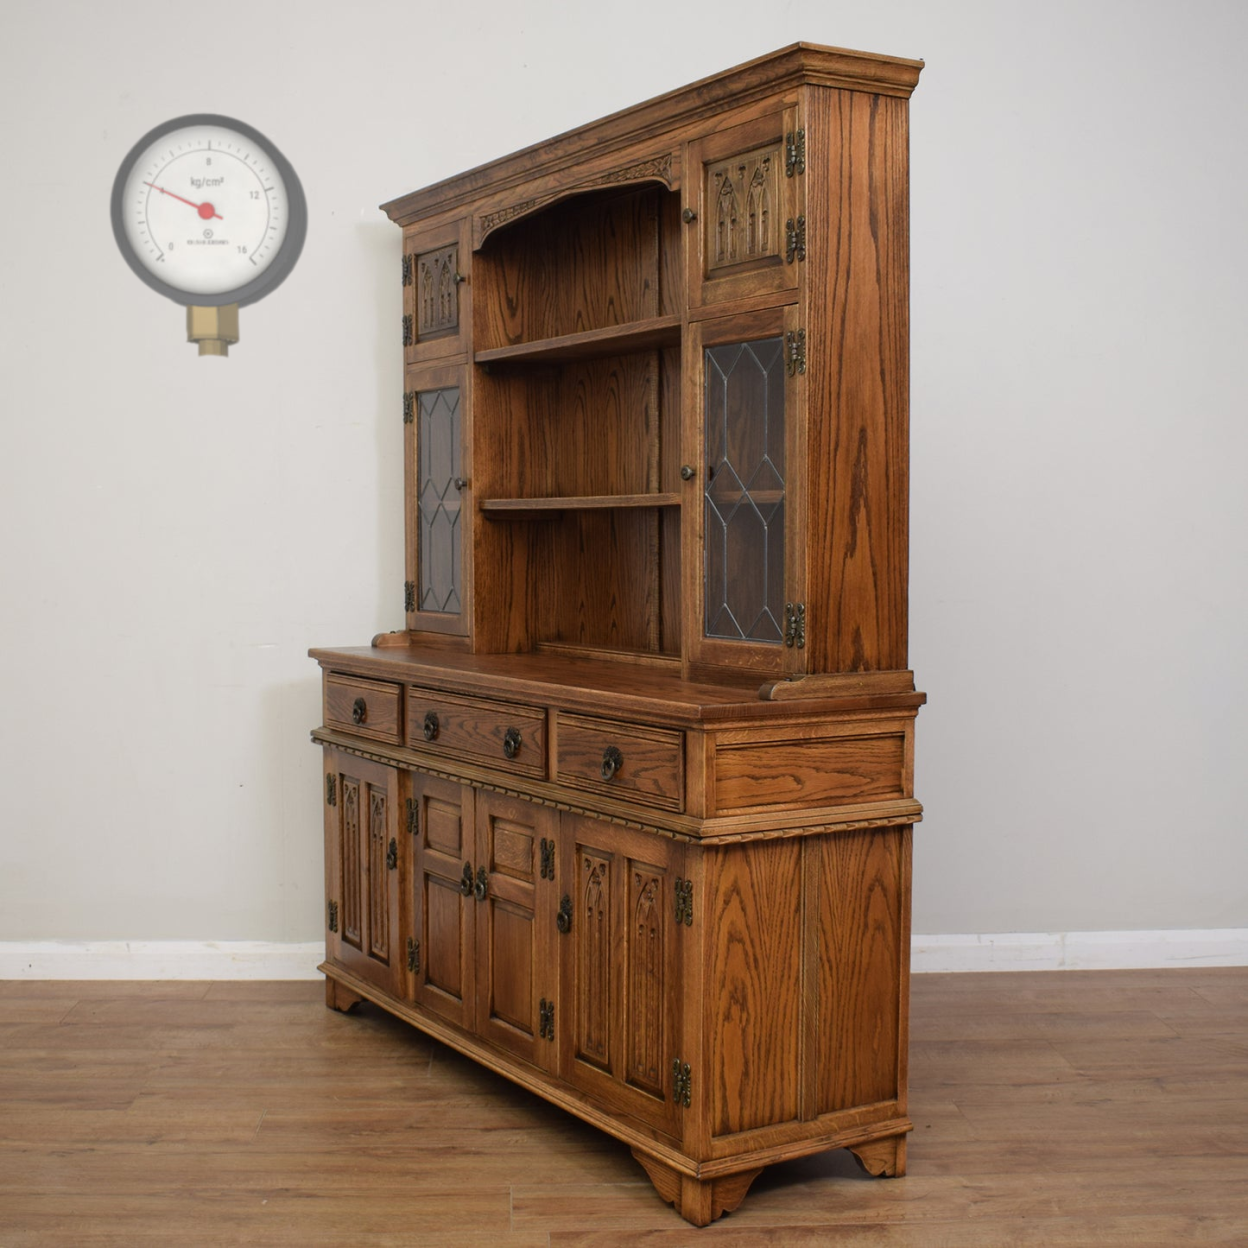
4 kg/cm²
